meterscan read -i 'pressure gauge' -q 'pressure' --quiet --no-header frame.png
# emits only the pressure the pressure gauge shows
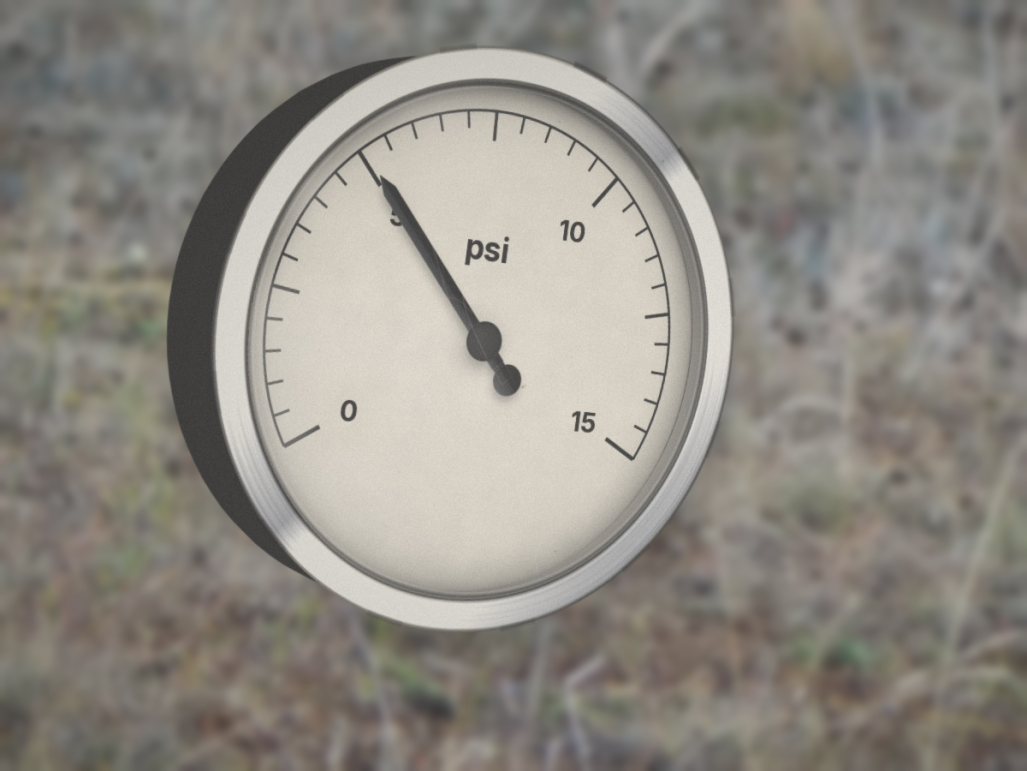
5 psi
